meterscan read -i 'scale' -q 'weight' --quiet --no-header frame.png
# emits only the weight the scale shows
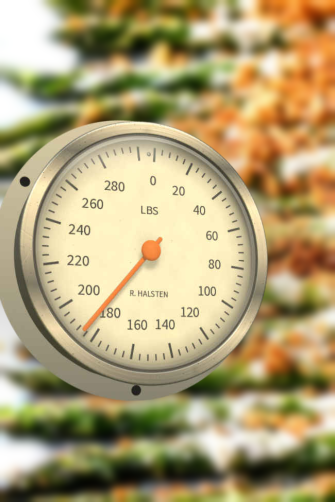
186 lb
